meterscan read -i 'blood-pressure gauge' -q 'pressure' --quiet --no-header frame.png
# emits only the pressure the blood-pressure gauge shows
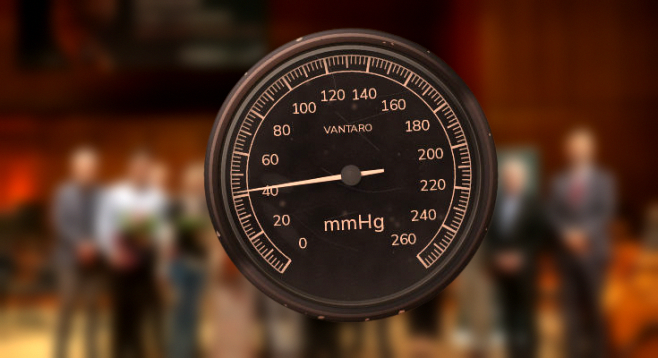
42 mmHg
